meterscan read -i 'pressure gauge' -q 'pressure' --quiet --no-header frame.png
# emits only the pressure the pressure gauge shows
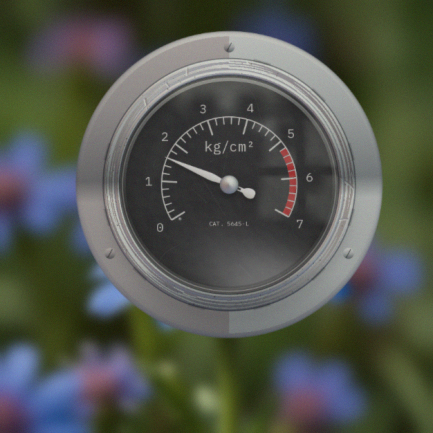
1.6 kg/cm²
